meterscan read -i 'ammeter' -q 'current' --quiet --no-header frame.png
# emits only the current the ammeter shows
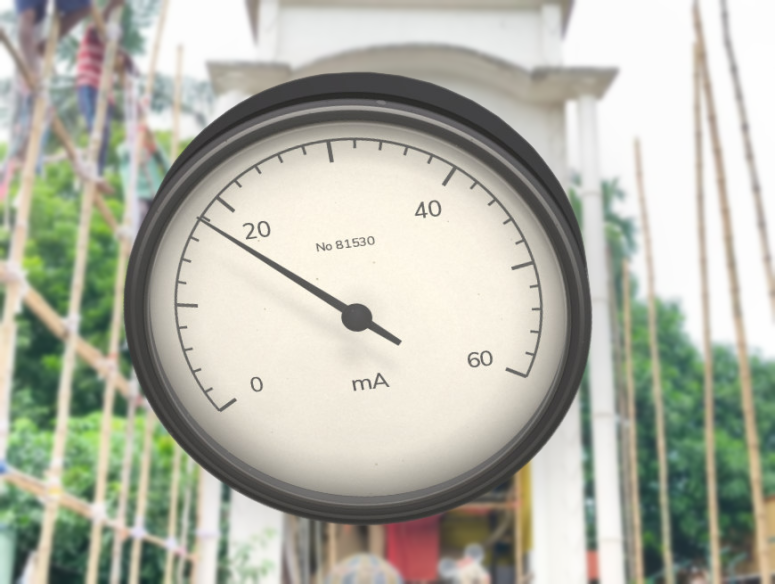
18 mA
